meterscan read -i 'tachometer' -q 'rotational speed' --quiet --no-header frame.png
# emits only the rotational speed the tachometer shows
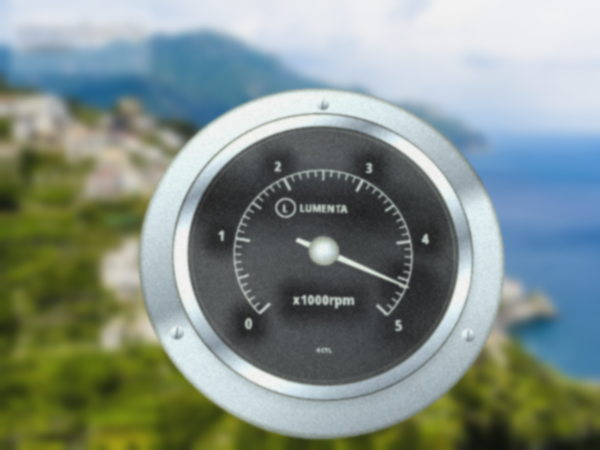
4600 rpm
